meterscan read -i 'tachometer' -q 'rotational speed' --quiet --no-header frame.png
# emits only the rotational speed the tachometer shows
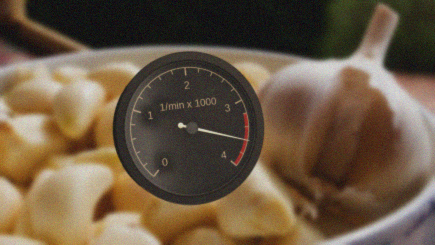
3600 rpm
